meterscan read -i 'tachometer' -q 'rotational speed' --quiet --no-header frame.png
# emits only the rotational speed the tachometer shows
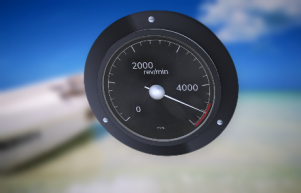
4600 rpm
